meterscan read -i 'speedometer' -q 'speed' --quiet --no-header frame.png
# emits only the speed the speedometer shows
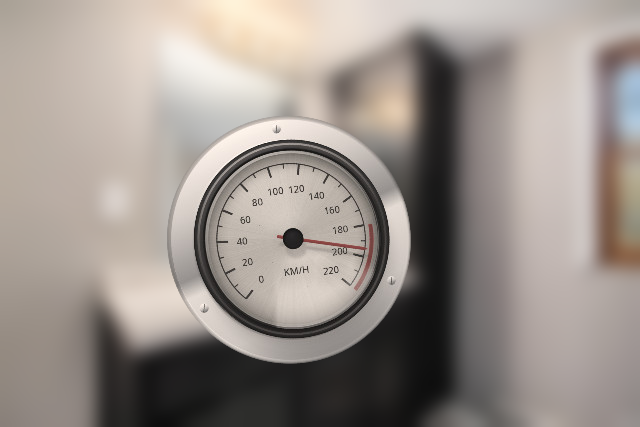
195 km/h
